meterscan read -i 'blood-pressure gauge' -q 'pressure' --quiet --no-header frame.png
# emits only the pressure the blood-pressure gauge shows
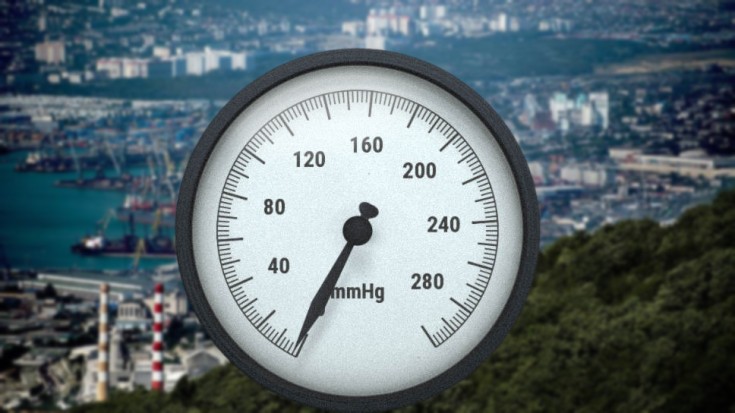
2 mmHg
